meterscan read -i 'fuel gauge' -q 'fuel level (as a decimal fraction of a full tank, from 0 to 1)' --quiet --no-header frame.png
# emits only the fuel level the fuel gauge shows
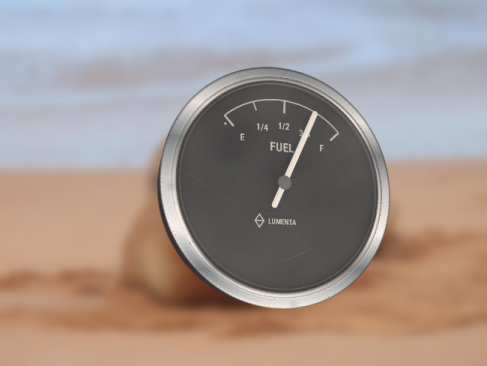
0.75
